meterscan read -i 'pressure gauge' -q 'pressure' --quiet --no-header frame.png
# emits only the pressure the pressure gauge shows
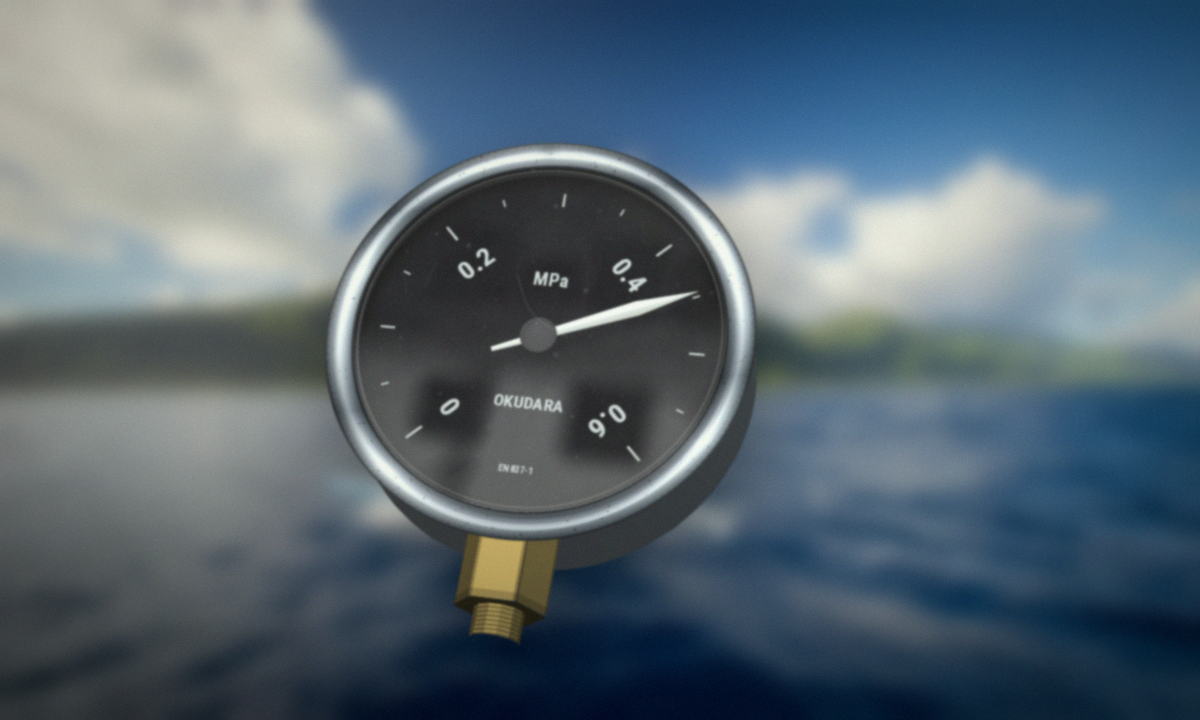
0.45 MPa
